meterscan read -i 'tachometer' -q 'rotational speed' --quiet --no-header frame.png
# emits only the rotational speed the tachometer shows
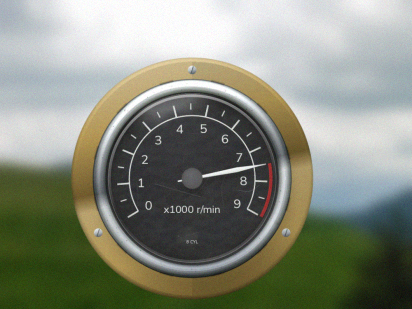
7500 rpm
